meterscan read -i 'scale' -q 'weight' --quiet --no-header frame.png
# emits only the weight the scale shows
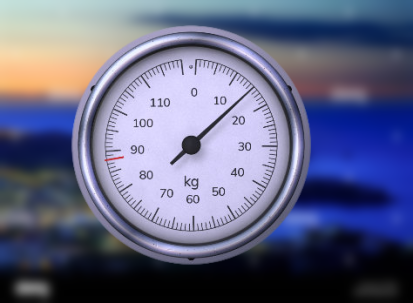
15 kg
